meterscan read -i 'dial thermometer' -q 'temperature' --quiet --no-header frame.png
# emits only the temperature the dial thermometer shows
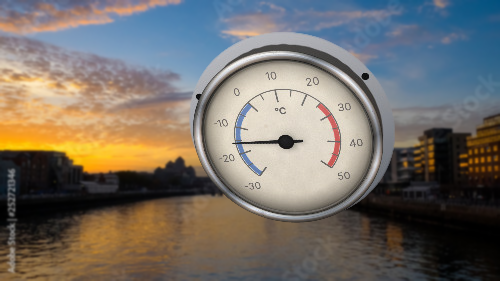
-15 °C
